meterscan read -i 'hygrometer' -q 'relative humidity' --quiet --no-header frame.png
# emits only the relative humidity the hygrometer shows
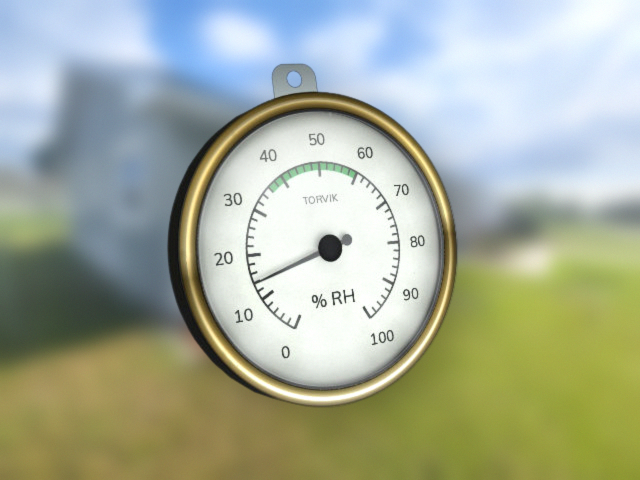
14 %
